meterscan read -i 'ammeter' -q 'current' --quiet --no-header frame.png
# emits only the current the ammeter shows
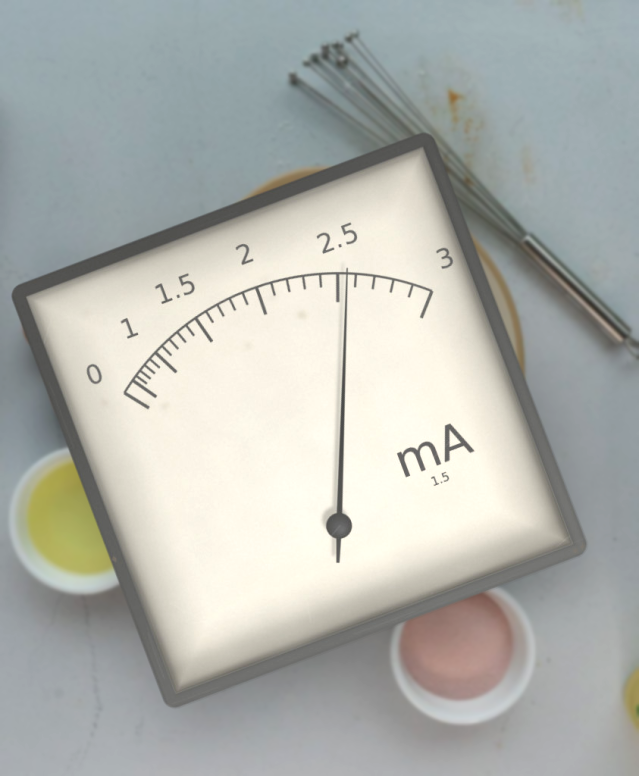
2.55 mA
